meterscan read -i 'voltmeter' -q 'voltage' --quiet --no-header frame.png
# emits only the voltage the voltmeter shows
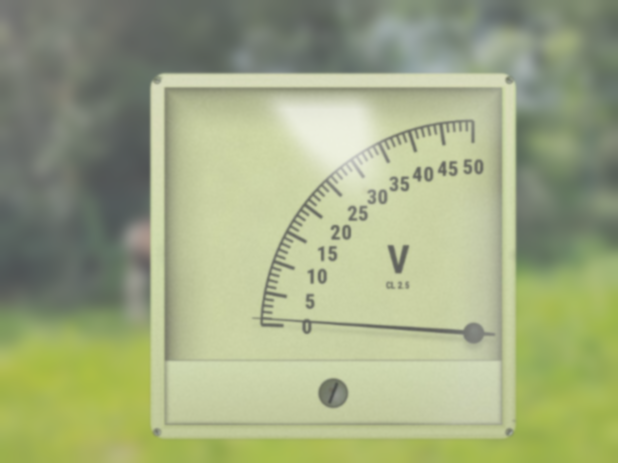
1 V
